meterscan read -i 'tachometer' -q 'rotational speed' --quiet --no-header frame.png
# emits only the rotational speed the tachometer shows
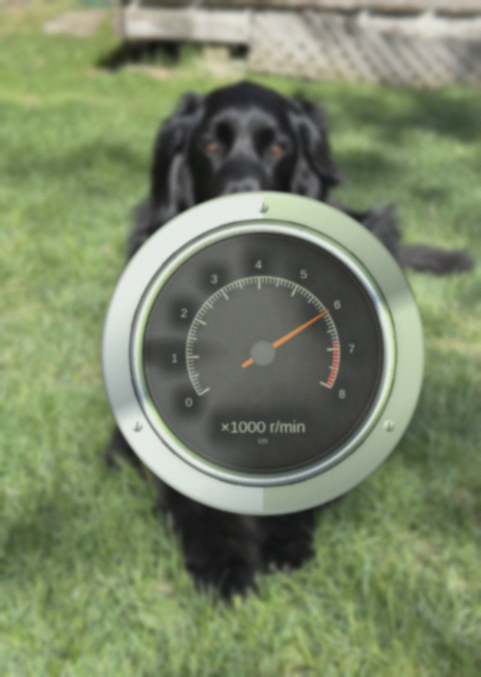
6000 rpm
